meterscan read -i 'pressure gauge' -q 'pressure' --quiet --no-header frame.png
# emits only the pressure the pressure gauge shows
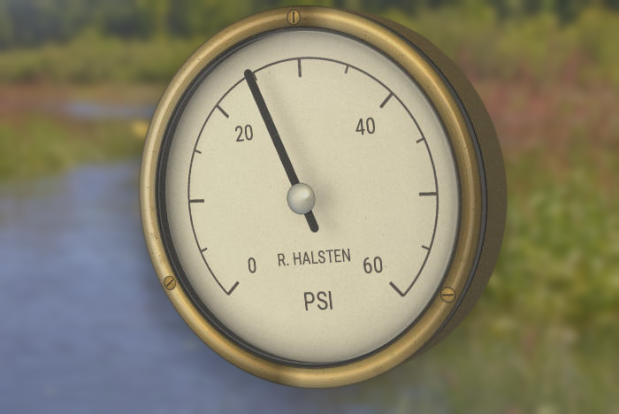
25 psi
